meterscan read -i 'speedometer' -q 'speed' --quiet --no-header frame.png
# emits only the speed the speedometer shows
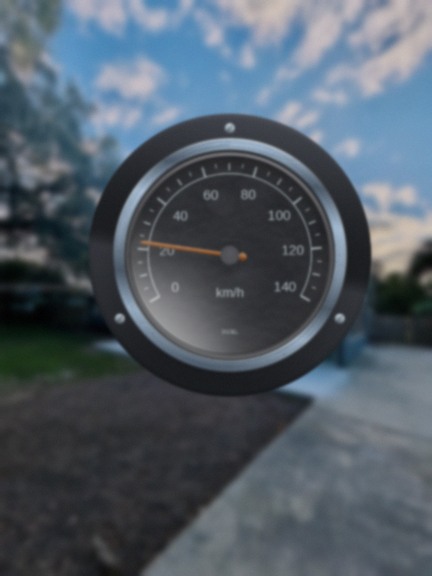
22.5 km/h
